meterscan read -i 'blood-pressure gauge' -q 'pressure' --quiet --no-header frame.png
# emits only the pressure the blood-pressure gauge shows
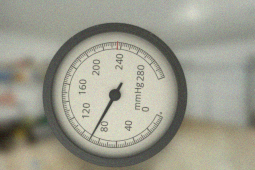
90 mmHg
